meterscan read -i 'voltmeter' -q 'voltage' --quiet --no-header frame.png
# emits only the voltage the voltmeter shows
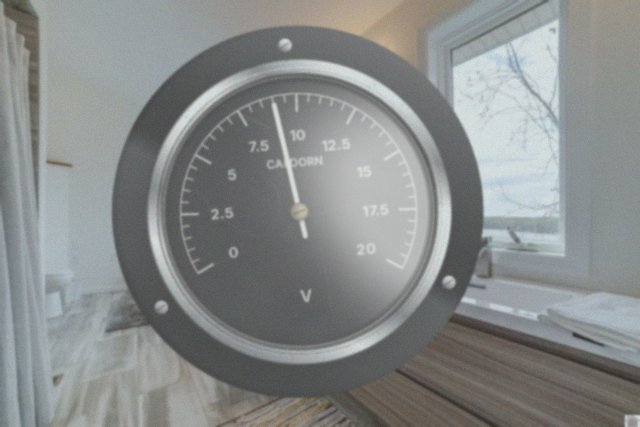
9 V
